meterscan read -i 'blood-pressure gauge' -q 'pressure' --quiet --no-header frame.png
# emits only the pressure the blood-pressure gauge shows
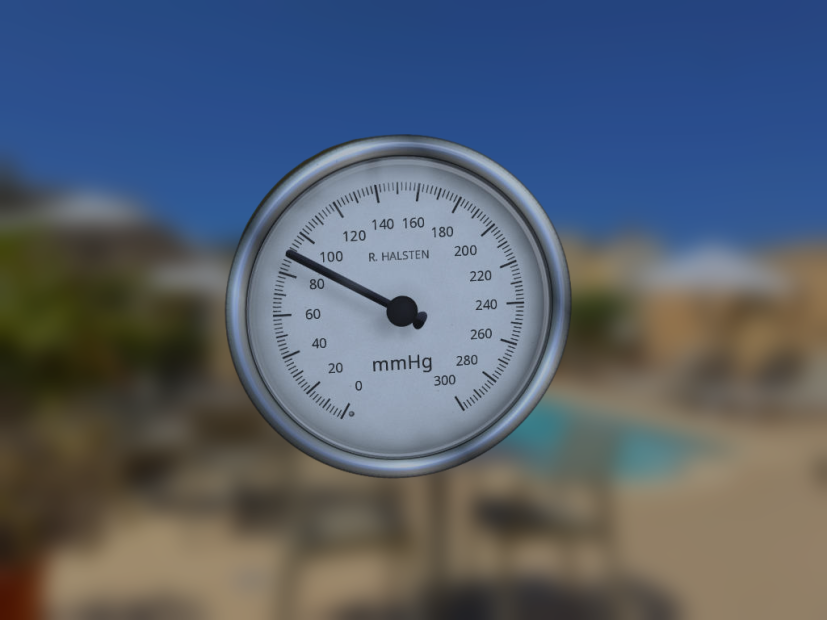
90 mmHg
